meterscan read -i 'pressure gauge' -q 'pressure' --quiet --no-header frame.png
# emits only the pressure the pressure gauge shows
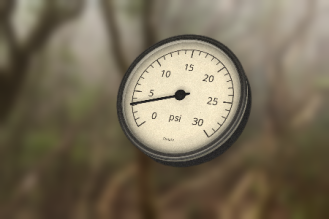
3 psi
